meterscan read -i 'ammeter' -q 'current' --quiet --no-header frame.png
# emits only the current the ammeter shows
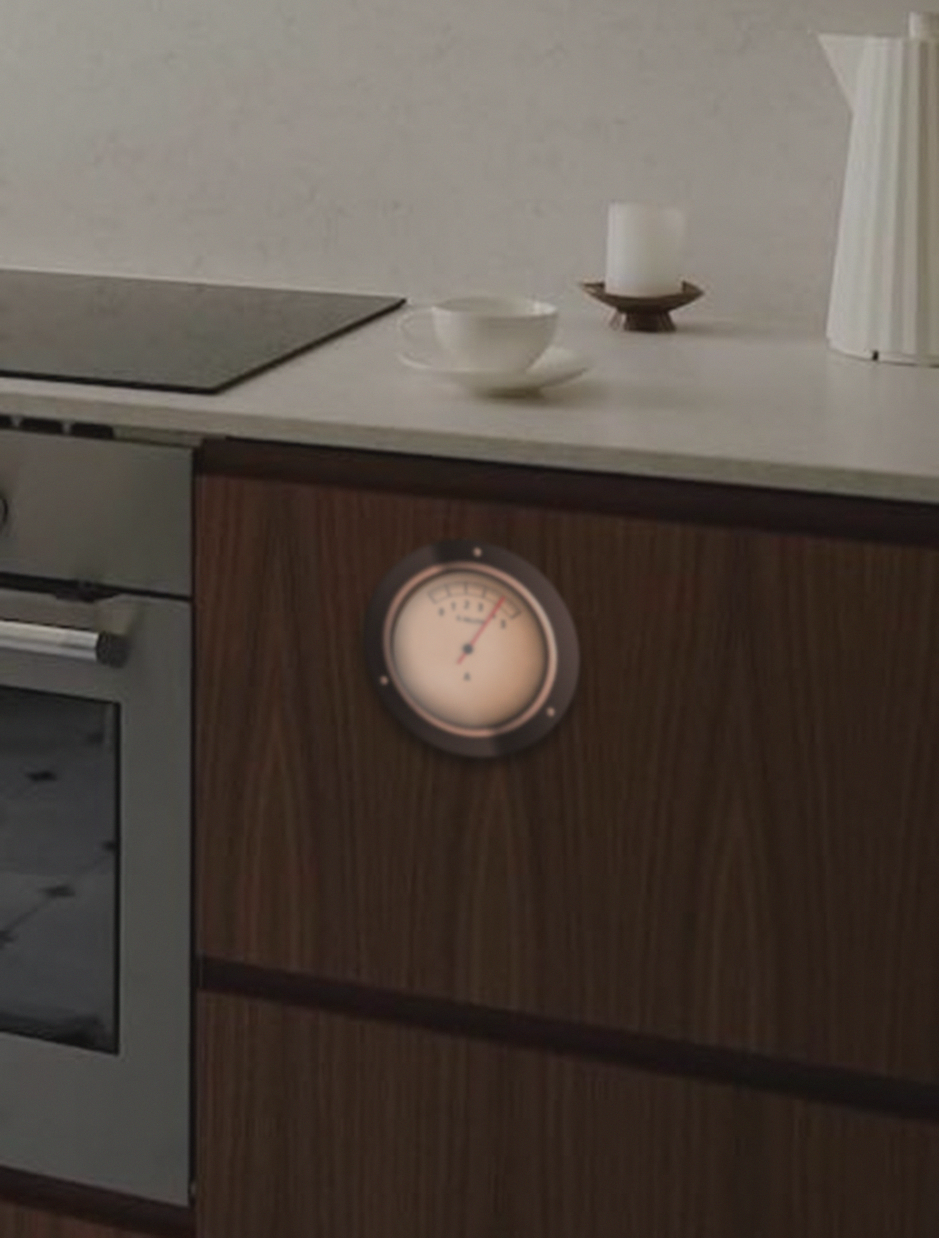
4 A
